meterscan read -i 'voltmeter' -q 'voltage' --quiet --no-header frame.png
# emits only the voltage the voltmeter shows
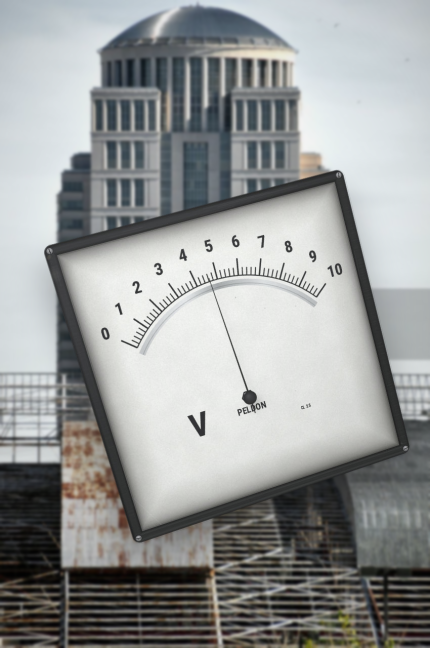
4.6 V
